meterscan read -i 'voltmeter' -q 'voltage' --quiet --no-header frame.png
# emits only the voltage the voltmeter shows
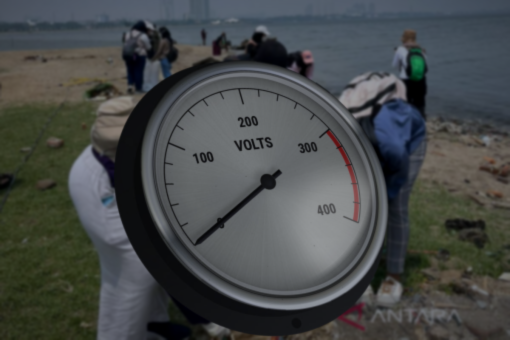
0 V
